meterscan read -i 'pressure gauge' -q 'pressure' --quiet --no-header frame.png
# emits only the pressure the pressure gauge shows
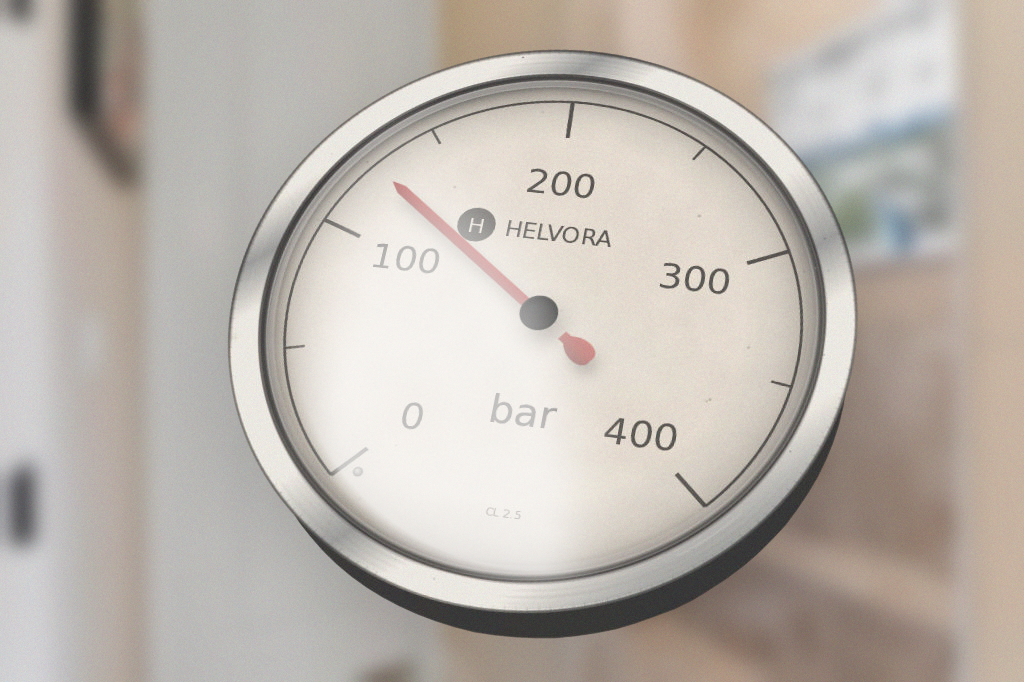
125 bar
